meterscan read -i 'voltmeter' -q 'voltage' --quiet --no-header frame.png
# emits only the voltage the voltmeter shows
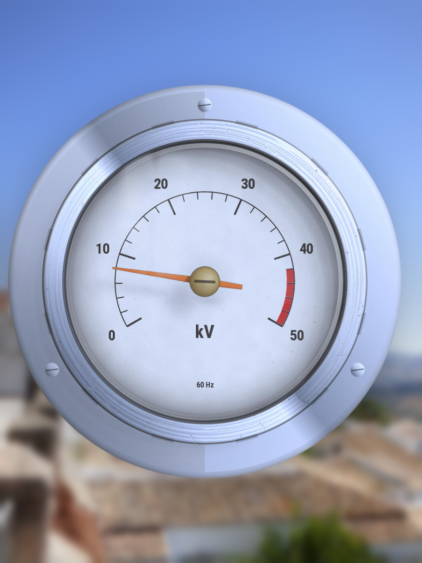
8 kV
